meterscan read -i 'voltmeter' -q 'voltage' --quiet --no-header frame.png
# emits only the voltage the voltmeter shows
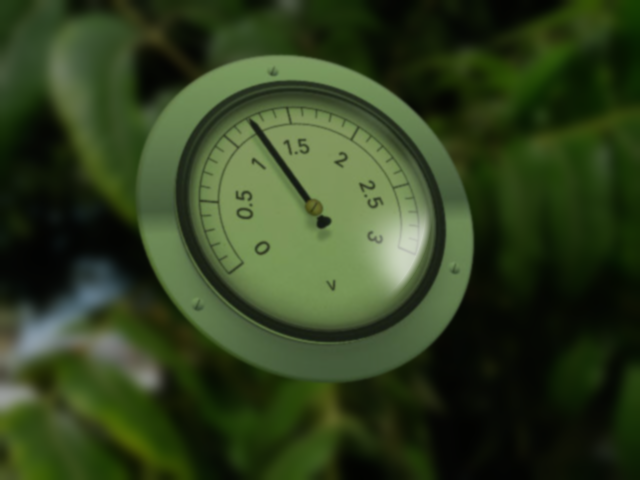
1.2 V
